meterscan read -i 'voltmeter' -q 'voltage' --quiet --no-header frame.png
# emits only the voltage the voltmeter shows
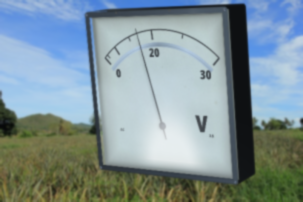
17.5 V
